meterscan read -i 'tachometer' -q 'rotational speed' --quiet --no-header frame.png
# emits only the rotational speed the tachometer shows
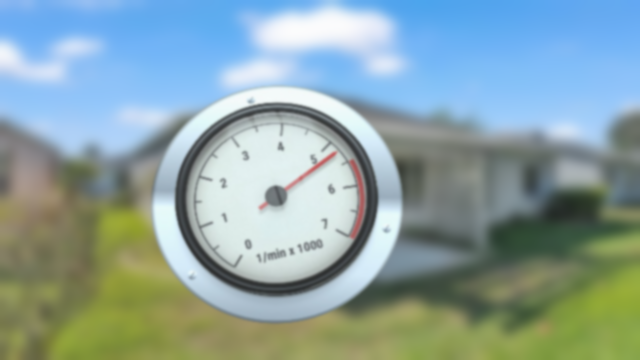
5250 rpm
